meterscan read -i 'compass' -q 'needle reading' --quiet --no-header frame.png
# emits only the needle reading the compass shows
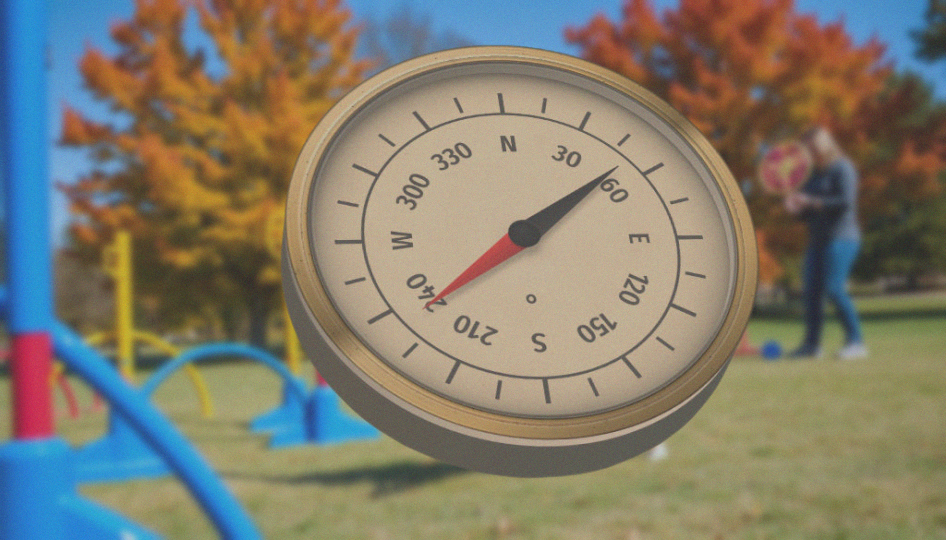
232.5 °
